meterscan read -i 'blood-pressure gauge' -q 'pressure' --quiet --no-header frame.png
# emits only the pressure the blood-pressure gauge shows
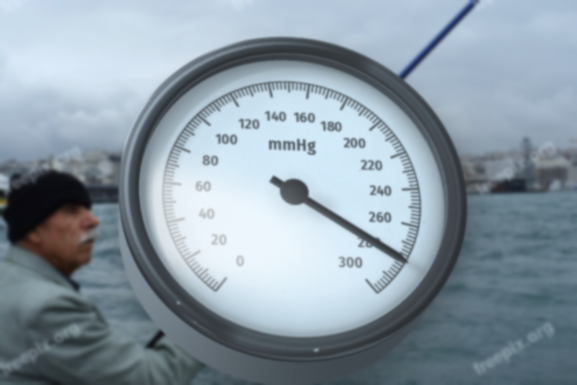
280 mmHg
